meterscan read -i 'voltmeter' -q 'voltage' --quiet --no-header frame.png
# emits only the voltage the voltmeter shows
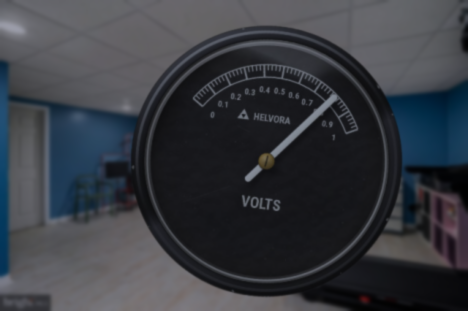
0.8 V
